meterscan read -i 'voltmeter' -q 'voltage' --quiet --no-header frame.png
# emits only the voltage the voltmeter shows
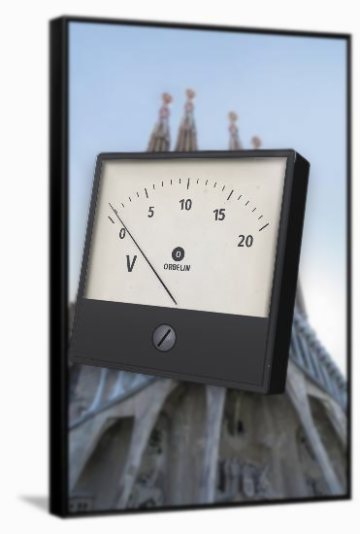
1 V
